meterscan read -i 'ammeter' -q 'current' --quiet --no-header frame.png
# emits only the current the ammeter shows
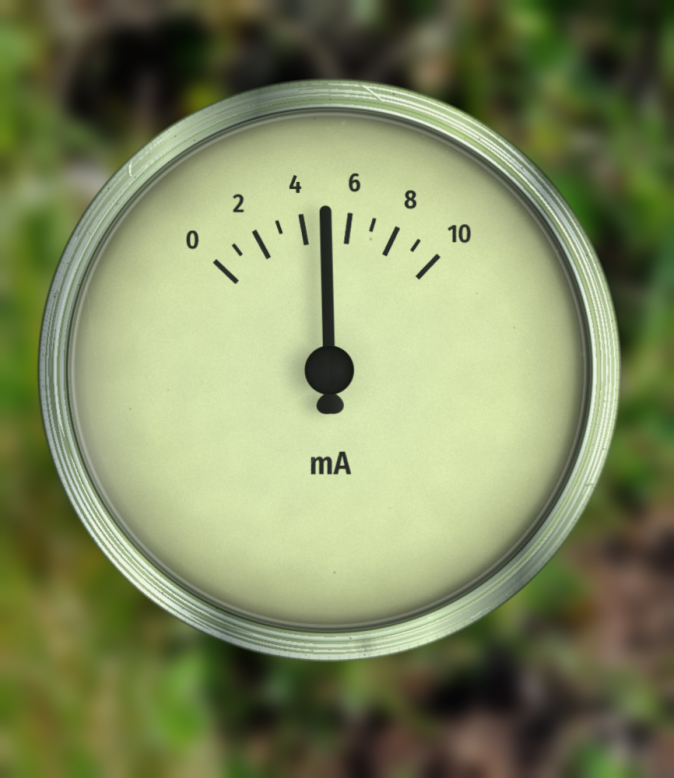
5 mA
